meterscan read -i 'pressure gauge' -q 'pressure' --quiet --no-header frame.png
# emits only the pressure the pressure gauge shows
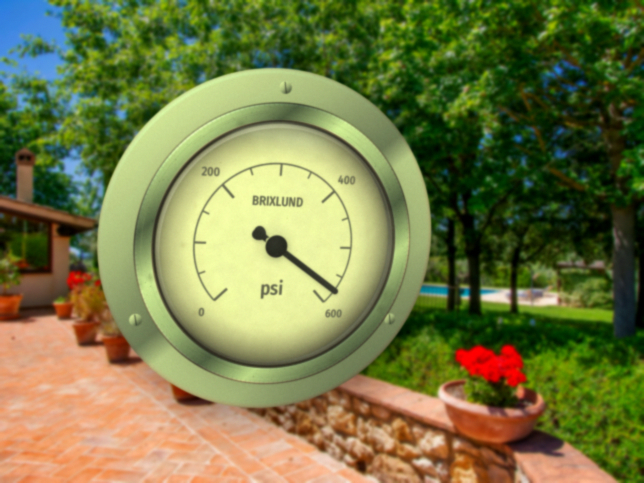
575 psi
